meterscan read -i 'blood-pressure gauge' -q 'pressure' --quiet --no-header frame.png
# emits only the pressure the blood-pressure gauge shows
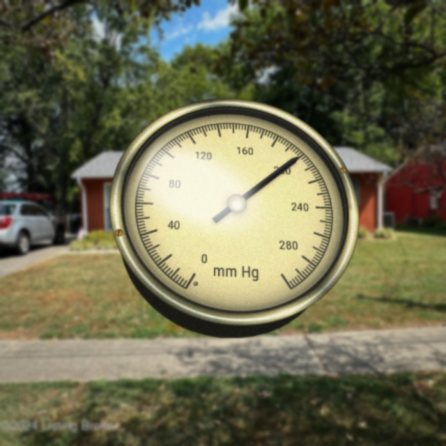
200 mmHg
